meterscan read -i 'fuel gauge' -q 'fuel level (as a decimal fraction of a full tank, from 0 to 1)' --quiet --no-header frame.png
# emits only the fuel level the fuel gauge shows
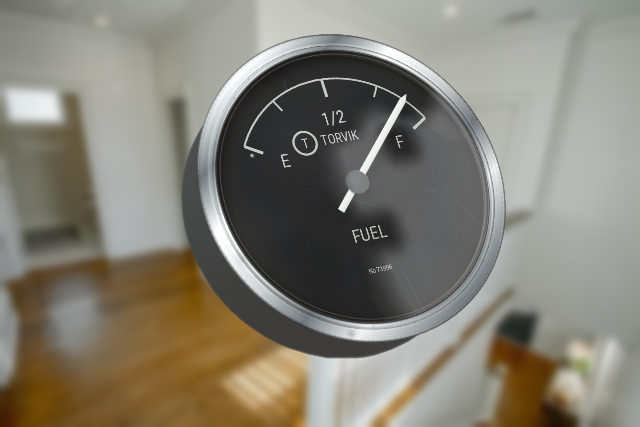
0.875
